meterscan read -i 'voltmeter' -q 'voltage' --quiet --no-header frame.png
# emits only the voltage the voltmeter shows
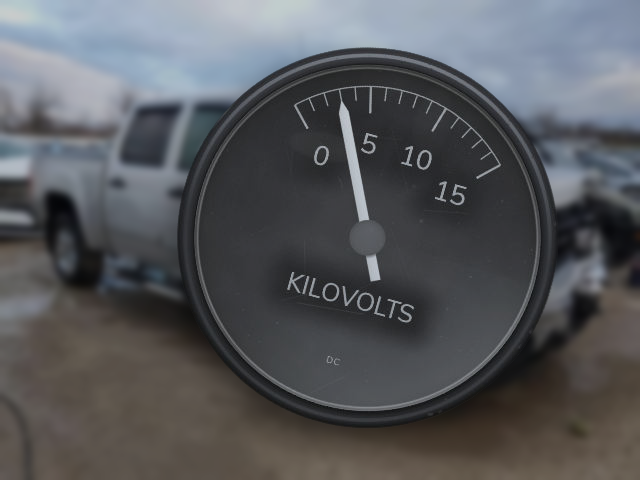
3 kV
